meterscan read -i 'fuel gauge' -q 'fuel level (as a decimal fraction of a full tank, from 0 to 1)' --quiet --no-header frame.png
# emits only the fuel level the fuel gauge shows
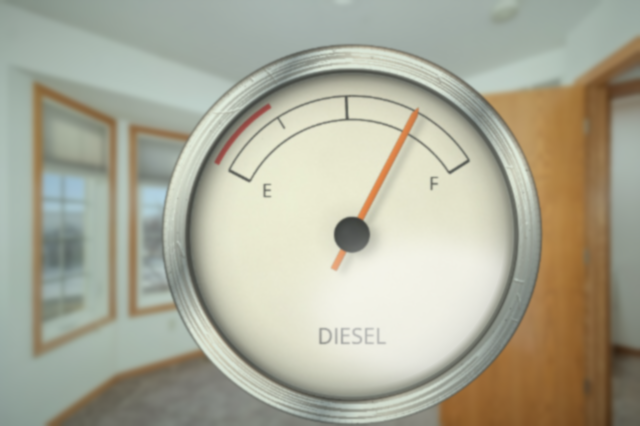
0.75
